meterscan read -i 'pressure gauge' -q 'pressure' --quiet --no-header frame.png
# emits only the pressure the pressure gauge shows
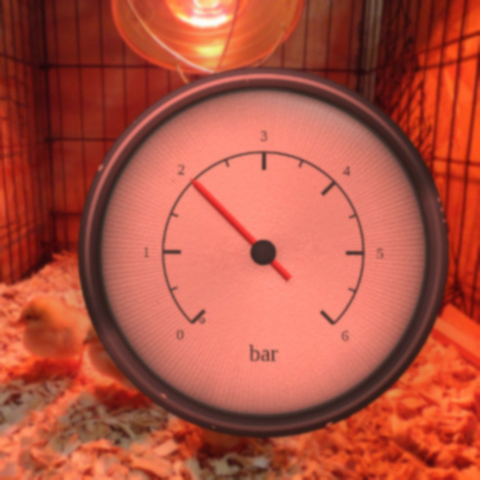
2 bar
